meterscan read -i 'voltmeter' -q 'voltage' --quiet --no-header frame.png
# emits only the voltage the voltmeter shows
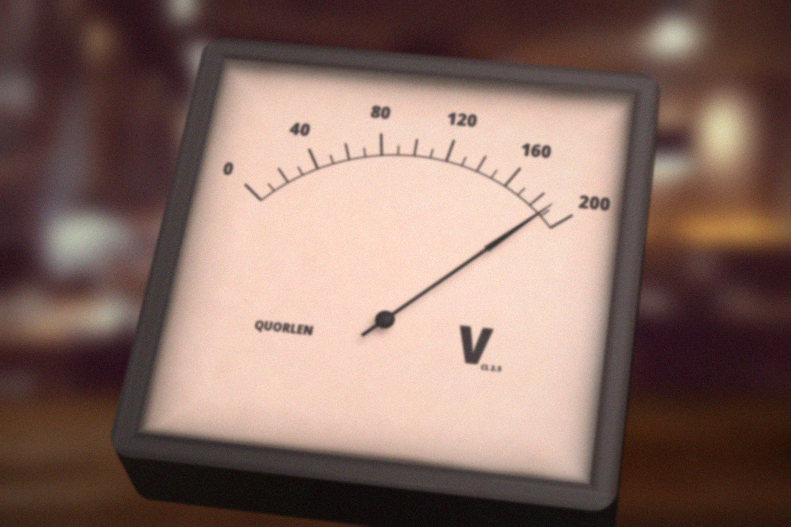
190 V
